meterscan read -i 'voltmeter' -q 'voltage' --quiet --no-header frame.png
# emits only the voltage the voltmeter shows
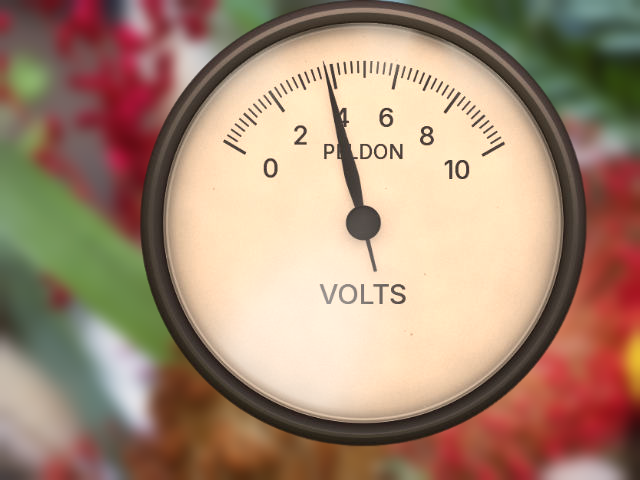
3.8 V
